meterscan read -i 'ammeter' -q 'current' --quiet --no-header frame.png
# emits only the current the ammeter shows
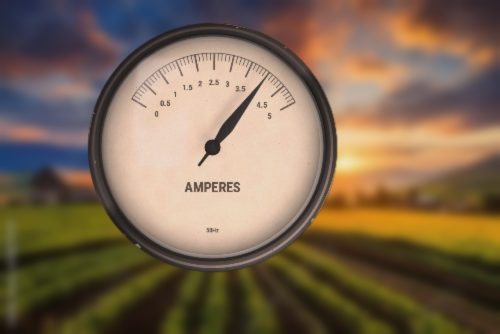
4 A
